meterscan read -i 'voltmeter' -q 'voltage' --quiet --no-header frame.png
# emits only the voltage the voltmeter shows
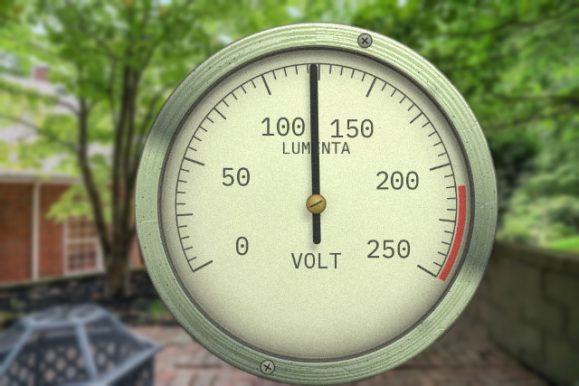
122.5 V
